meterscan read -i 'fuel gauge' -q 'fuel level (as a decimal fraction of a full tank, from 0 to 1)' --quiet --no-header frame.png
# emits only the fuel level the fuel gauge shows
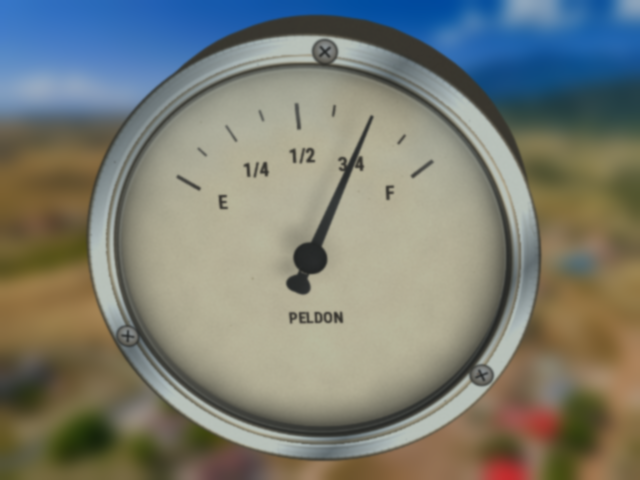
0.75
